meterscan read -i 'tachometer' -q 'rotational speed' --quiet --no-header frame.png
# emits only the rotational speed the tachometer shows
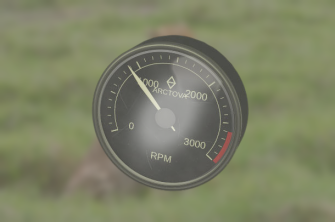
900 rpm
